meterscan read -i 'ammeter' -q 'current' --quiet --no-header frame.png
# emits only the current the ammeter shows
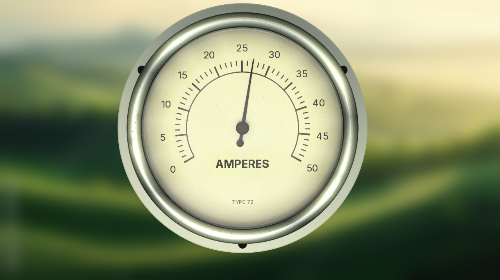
27 A
